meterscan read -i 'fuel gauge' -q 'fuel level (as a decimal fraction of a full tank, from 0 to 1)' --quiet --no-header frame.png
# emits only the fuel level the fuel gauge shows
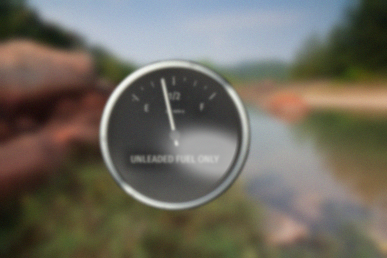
0.375
